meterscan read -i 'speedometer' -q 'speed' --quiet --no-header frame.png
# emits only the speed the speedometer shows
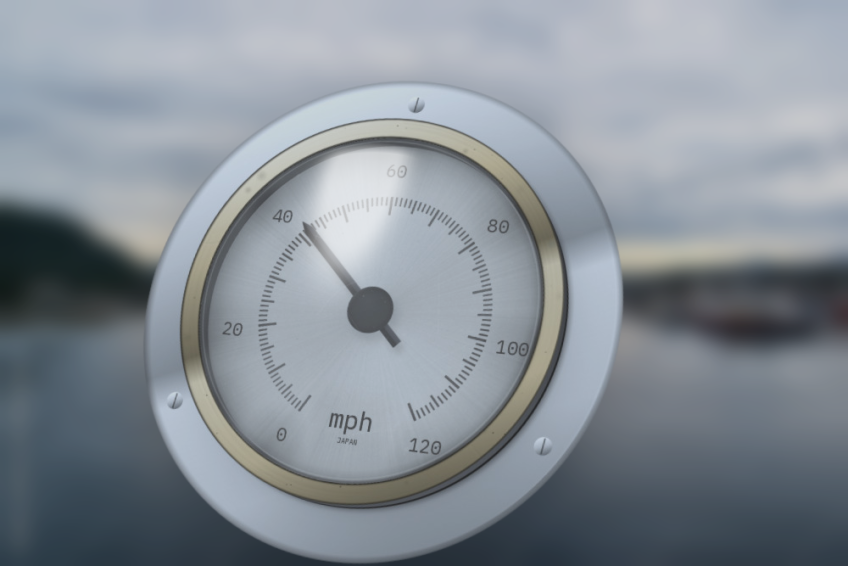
42 mph
